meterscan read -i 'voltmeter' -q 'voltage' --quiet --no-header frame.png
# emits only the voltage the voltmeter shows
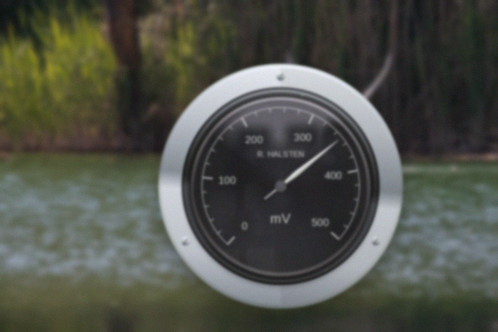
350 mV
